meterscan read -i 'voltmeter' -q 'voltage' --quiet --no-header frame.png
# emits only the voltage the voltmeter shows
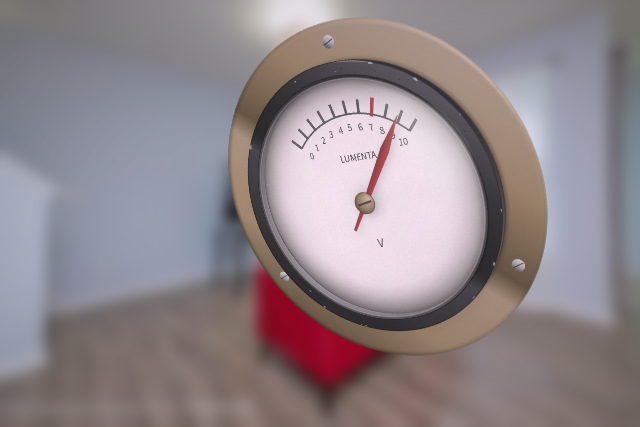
9 V
